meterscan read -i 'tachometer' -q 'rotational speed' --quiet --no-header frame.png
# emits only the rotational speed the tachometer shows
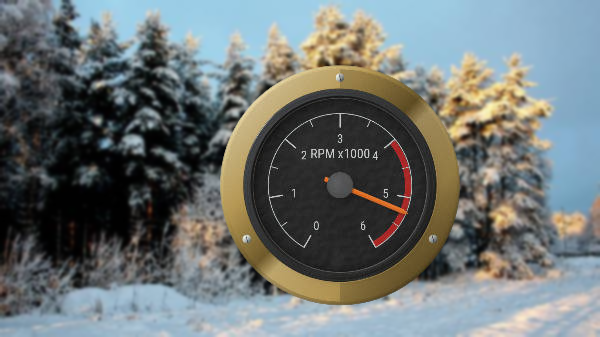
5250 rpm
